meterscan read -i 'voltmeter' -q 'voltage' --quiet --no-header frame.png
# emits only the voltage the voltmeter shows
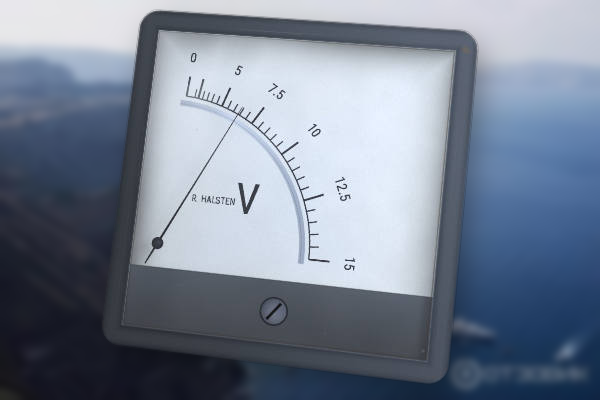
6.5 V
